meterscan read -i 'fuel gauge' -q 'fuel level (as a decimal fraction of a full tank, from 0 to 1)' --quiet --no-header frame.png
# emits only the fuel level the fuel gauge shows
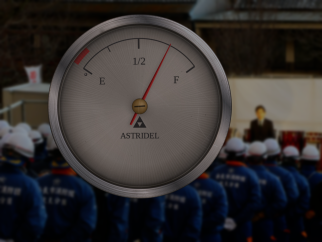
0.75
